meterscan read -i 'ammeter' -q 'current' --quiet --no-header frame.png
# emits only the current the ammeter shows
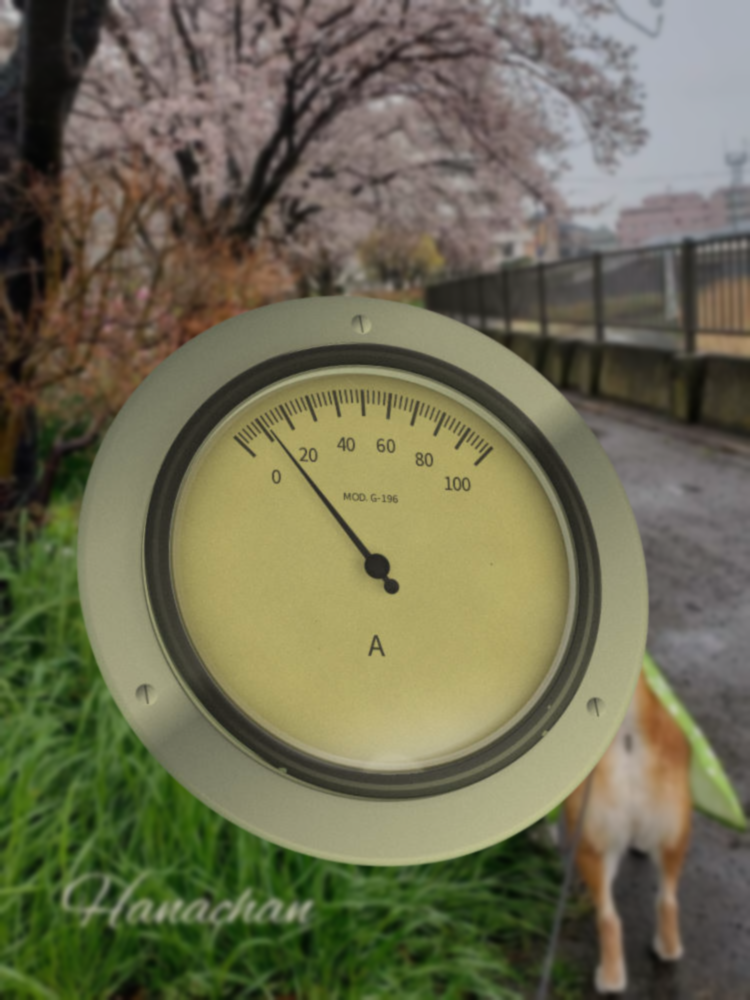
10 A
